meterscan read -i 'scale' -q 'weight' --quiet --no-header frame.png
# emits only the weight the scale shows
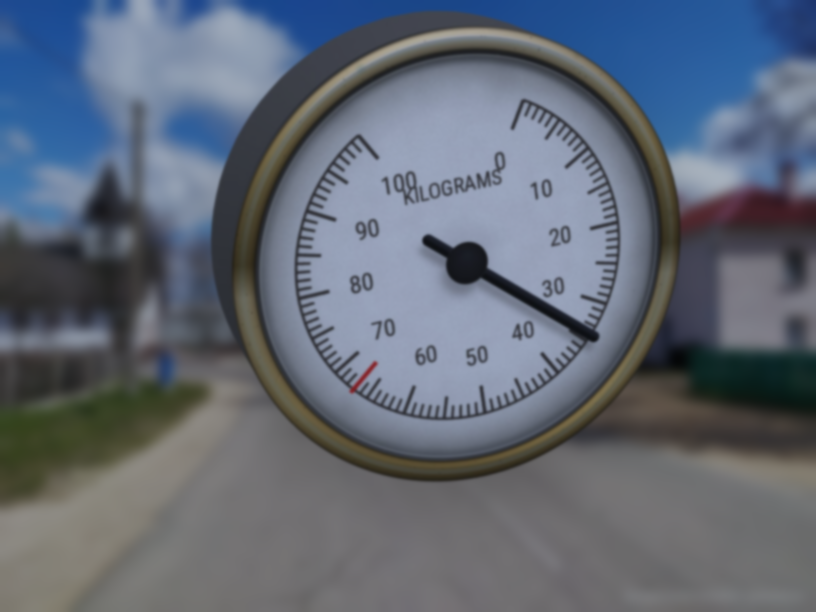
34 kg
